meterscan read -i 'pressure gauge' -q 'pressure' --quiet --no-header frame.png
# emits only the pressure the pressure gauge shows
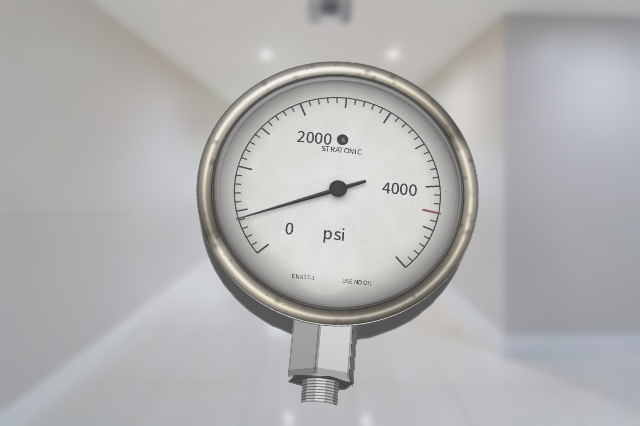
400 psi
